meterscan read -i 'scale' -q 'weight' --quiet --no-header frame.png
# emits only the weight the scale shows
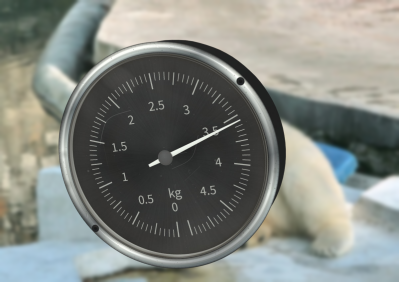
3.55 kg
